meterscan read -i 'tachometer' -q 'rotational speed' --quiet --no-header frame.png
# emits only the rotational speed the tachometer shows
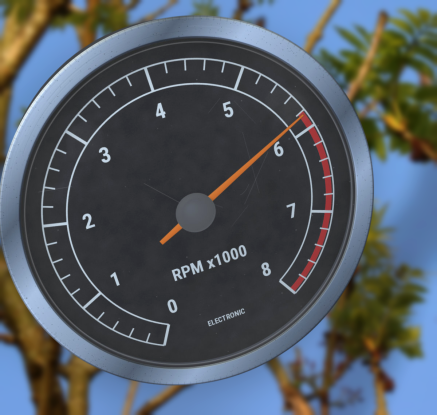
5800 rpm
